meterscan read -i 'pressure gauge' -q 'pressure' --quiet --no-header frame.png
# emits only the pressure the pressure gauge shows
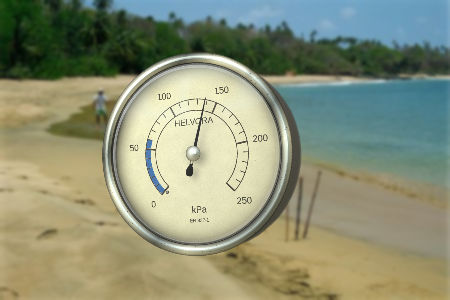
140 kPa
